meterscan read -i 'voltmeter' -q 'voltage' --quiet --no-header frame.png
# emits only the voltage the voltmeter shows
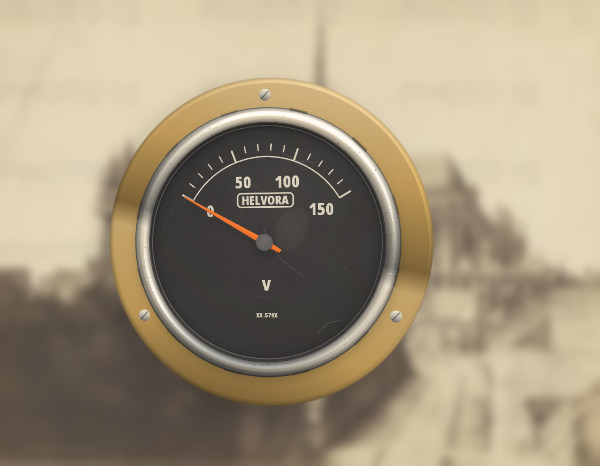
0 V
